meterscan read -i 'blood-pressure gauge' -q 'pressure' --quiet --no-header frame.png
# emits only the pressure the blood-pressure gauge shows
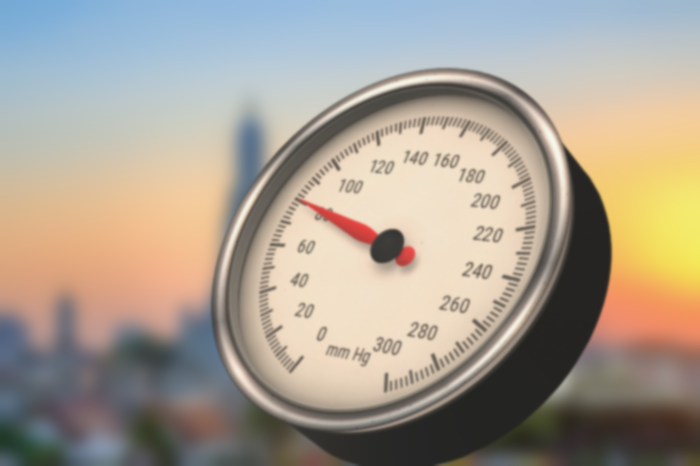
80 mmHg
